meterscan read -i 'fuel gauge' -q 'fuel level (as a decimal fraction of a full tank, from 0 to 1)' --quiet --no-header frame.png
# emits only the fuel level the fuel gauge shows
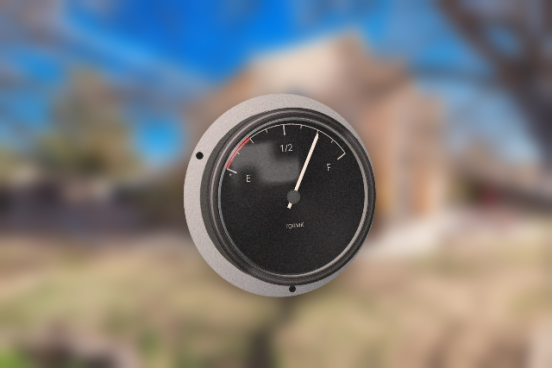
0.75
